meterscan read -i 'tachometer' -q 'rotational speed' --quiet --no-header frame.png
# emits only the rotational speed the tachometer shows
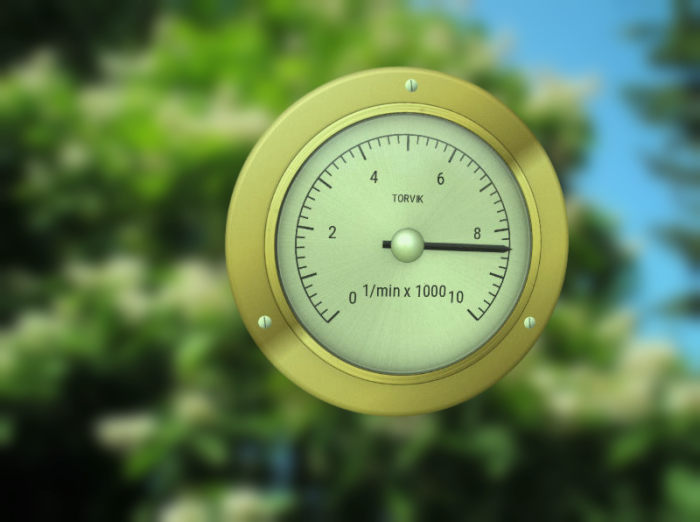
8400 rpm
